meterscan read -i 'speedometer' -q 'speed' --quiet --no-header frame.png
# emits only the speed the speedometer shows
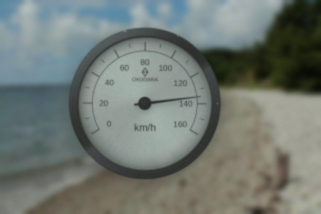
135 km/h
